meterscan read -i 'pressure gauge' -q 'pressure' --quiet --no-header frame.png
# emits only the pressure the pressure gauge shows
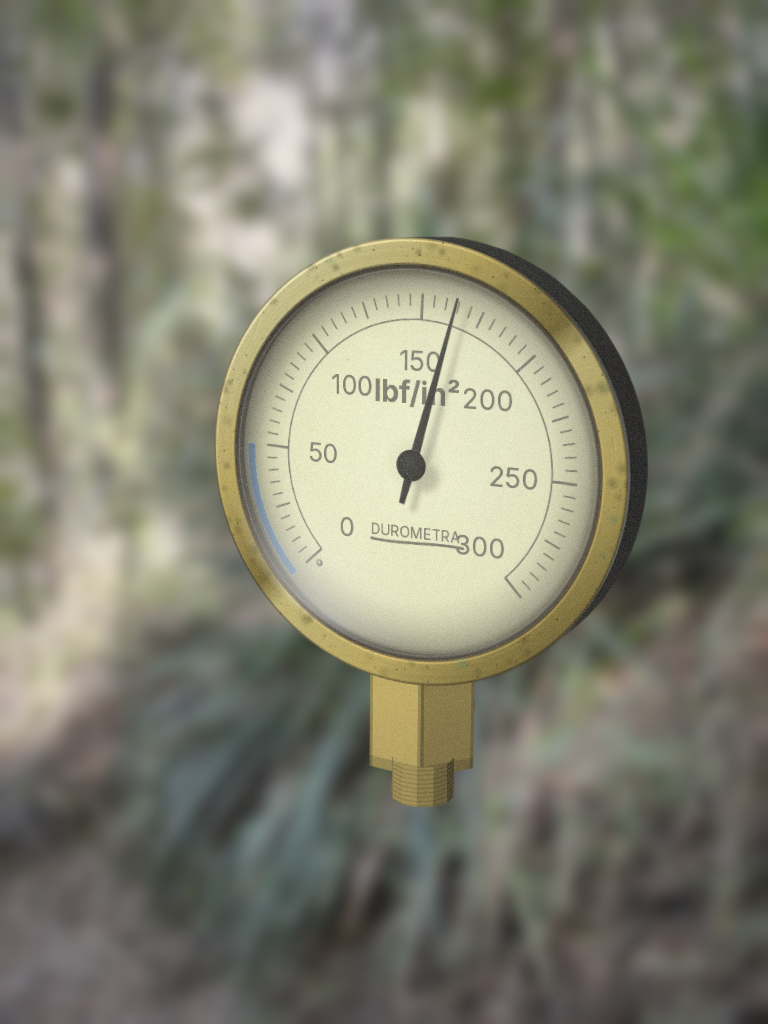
165 psi
